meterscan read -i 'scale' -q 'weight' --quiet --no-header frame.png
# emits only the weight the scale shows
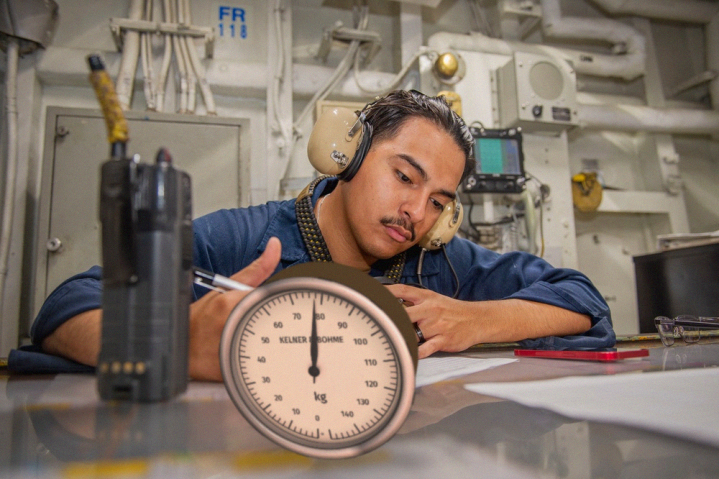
78 kg
